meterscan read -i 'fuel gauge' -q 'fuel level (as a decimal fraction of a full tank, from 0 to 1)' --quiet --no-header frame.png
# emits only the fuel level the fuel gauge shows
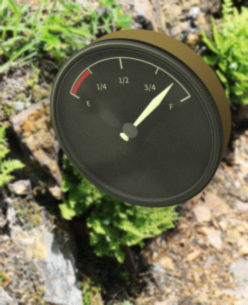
0.875
